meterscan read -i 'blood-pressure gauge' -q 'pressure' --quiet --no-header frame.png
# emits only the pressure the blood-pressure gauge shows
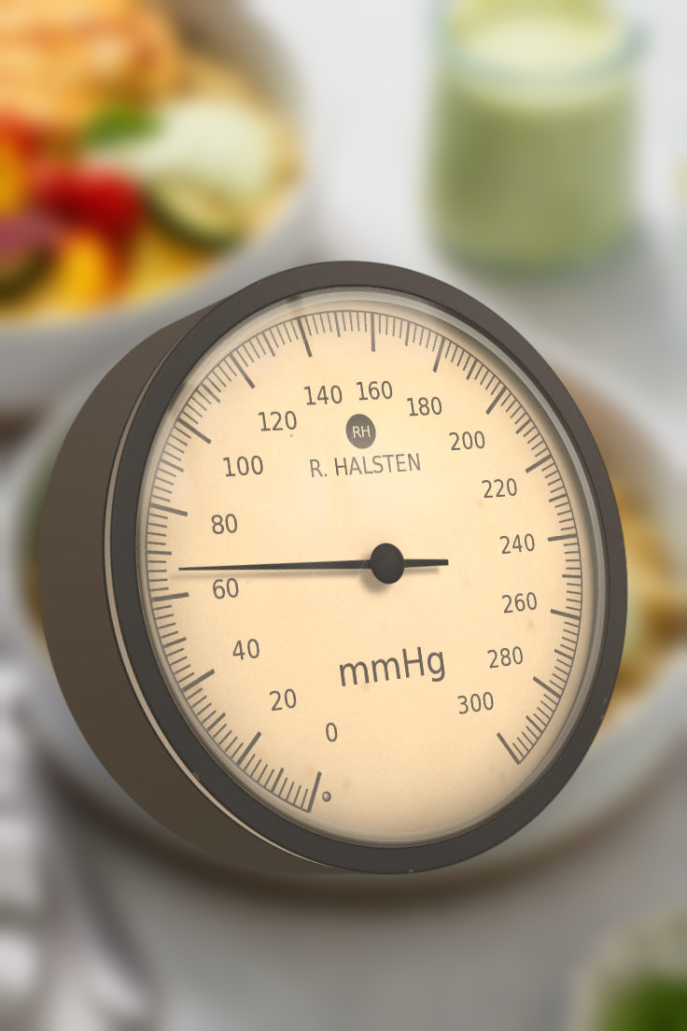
66 mmHg
